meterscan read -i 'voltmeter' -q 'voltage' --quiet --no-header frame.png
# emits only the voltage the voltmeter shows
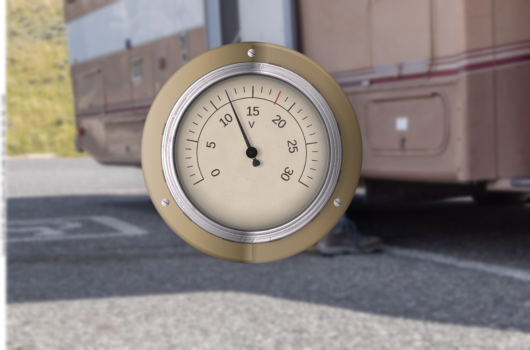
12 V
